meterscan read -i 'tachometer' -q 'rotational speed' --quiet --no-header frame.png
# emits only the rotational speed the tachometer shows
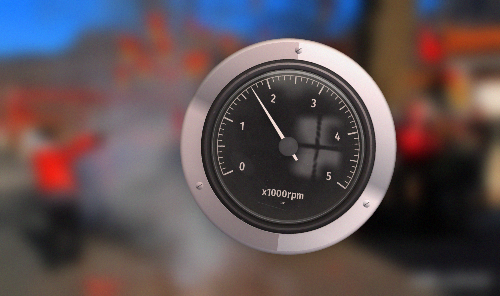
1700 rpm
